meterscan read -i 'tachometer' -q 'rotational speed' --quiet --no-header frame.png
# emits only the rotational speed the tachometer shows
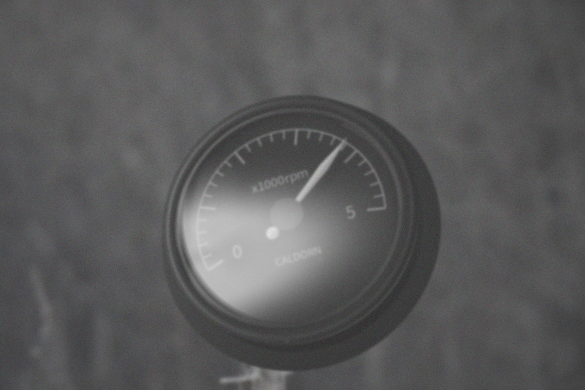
3800 rpm
